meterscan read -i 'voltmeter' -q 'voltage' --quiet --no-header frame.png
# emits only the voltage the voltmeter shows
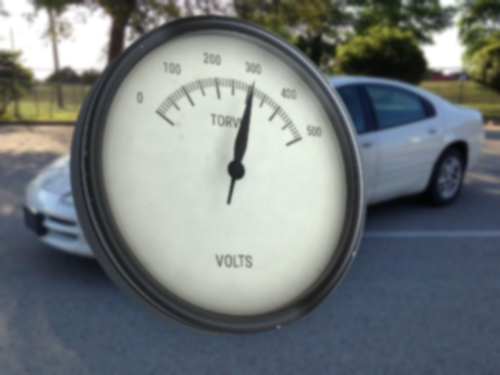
300 V
